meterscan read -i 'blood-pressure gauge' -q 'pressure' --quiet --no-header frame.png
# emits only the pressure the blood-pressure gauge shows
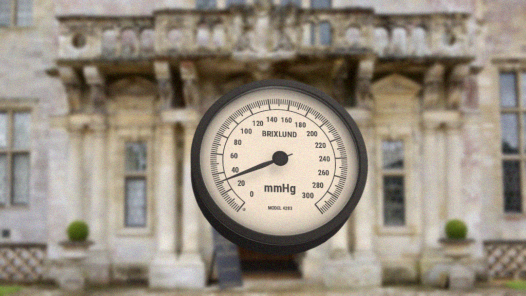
30 mmHg
